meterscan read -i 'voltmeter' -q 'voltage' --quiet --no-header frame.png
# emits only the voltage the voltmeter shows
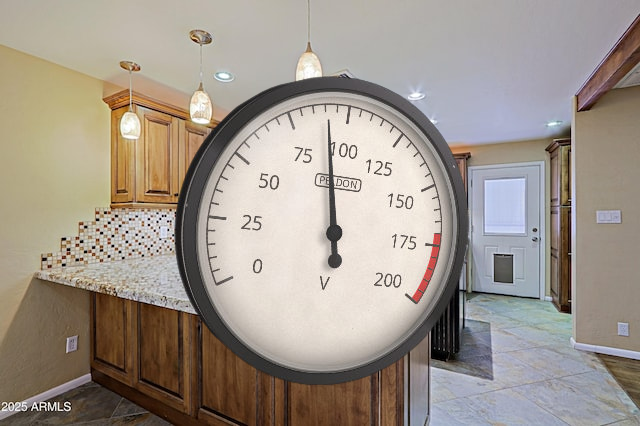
90 V
